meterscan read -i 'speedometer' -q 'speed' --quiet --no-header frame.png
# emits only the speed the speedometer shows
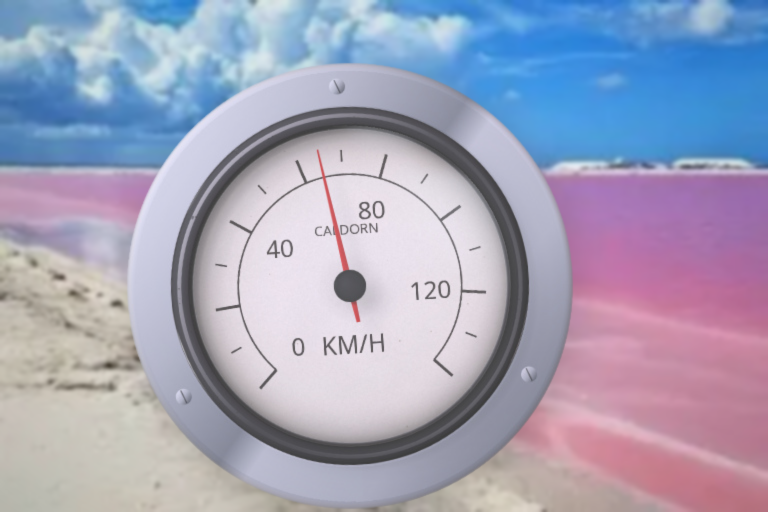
65 km/h
